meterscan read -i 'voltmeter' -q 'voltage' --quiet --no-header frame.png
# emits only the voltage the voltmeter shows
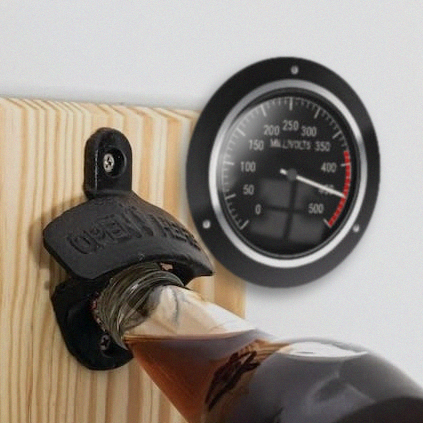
450 mV
